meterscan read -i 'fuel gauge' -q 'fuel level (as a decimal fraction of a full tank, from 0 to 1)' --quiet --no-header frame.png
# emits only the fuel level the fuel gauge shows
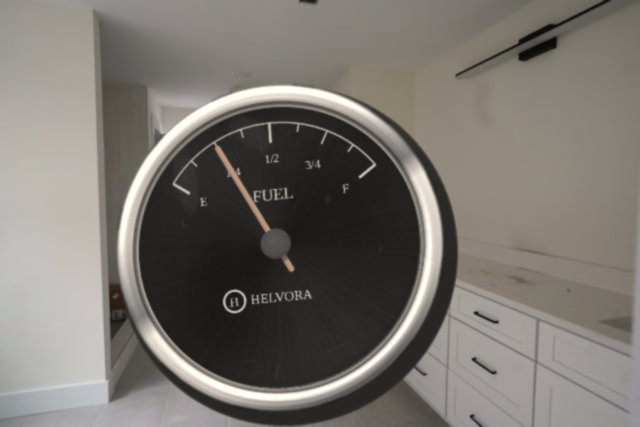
0.25
